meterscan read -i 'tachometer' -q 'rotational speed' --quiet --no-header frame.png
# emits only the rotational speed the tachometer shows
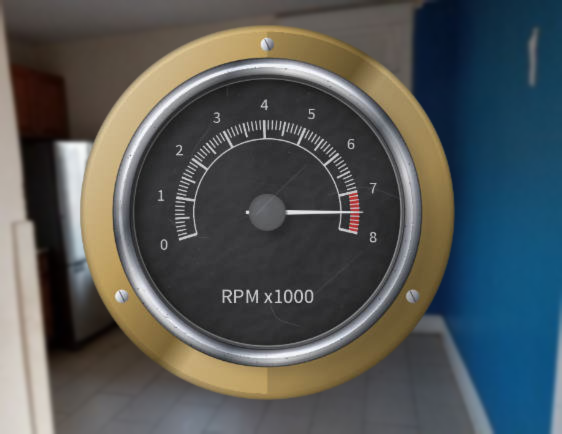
7500 rpm
